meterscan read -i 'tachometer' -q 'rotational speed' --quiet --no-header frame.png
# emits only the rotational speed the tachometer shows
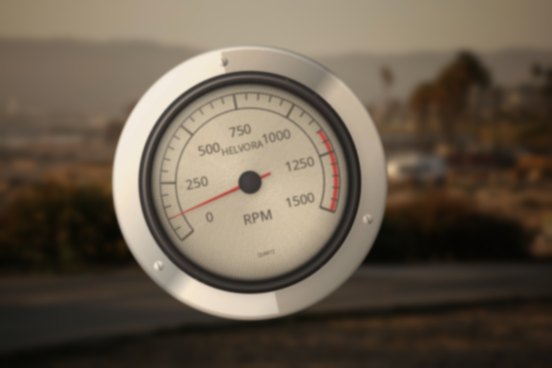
100 rpm
